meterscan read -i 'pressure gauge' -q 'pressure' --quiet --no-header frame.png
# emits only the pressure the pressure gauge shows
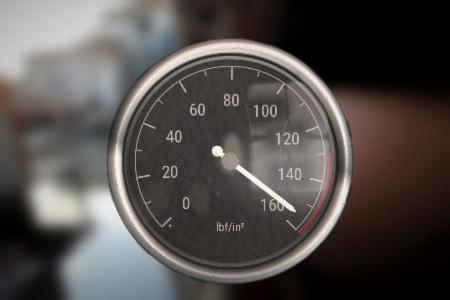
155 psi
